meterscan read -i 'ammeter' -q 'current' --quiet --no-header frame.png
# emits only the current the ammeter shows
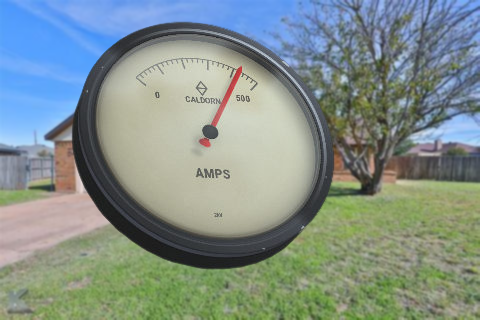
420 A
